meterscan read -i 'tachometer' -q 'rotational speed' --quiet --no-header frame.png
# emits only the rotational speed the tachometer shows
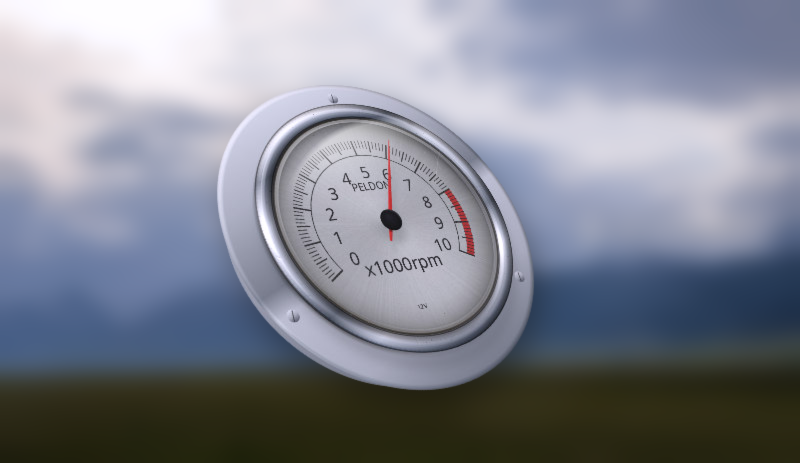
6000 rpm
